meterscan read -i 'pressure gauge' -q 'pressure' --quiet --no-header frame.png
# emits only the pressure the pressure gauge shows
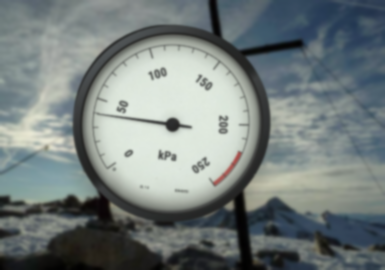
40 kPa
